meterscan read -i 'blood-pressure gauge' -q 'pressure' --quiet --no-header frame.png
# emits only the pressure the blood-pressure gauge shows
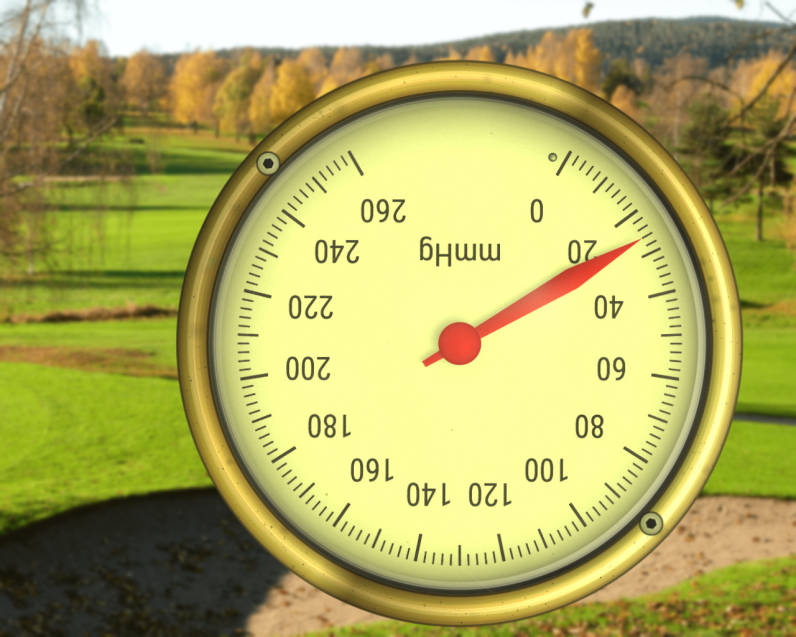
26 mmHg
